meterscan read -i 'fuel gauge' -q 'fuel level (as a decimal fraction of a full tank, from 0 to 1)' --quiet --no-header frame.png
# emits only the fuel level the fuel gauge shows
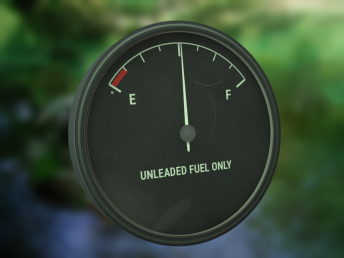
0.5
